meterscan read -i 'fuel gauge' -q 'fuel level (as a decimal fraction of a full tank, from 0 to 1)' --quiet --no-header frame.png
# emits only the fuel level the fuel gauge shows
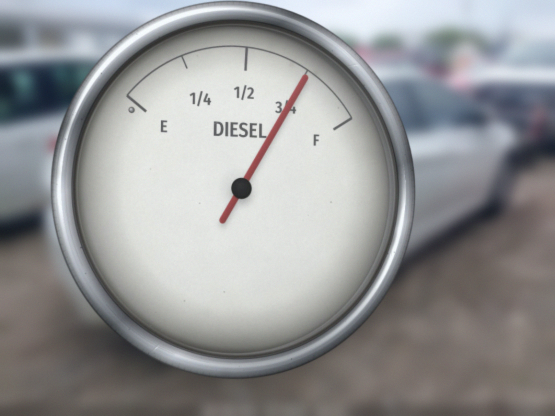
0.75
